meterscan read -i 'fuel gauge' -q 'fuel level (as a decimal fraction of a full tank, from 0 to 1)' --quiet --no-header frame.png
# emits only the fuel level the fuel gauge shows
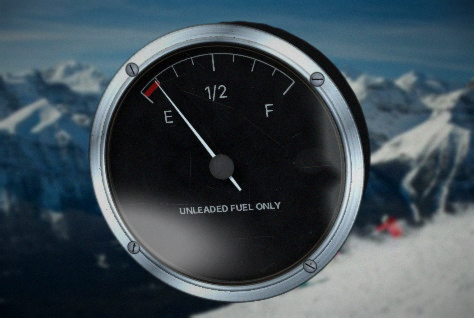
0.125
